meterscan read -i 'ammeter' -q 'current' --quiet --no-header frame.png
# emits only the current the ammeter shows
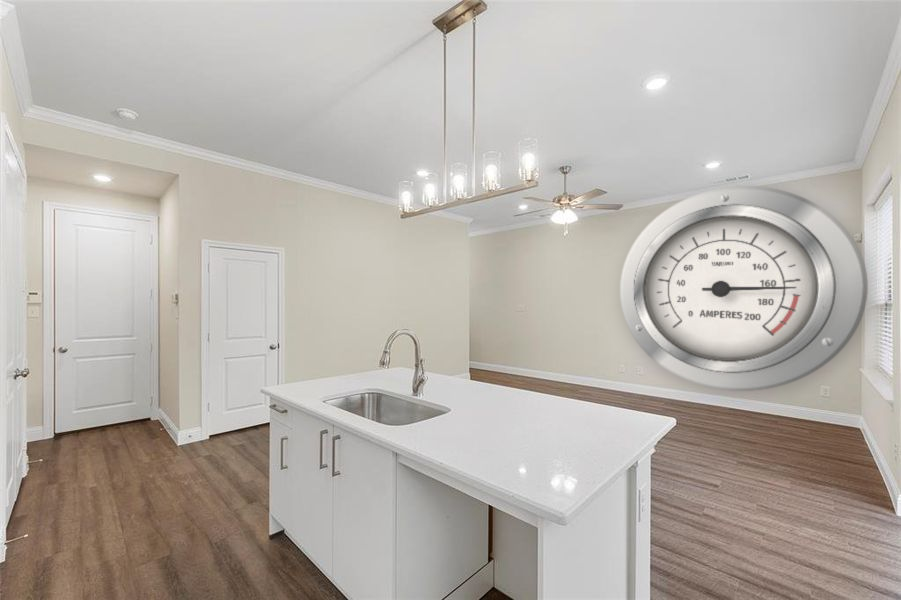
165 A
